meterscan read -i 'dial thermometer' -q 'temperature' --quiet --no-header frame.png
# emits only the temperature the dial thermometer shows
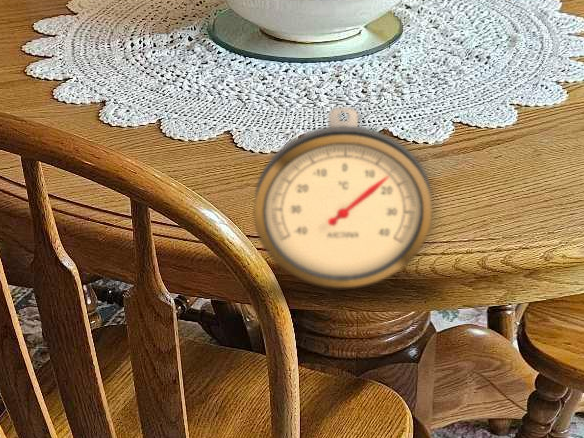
15 °C
